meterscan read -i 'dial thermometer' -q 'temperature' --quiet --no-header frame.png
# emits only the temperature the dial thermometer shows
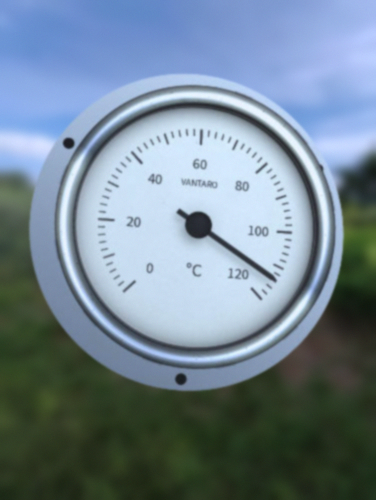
114 °C
